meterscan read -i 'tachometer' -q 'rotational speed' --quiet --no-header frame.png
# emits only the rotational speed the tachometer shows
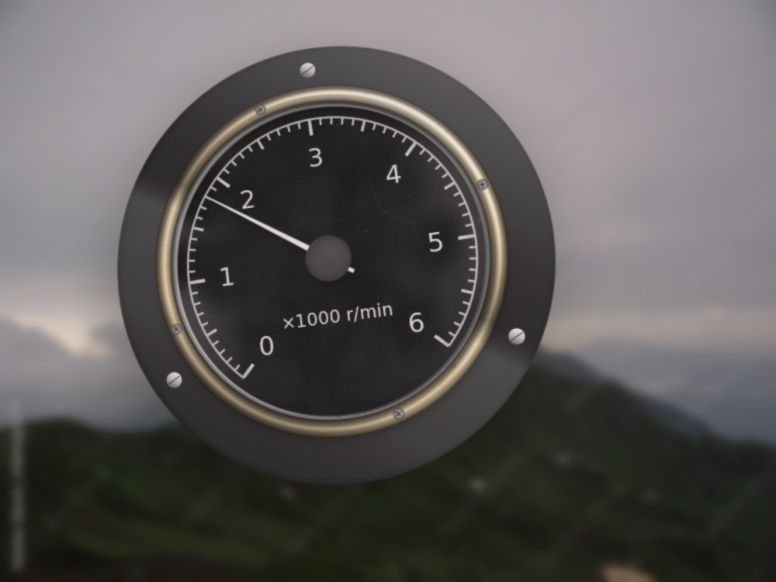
1800 rpm
